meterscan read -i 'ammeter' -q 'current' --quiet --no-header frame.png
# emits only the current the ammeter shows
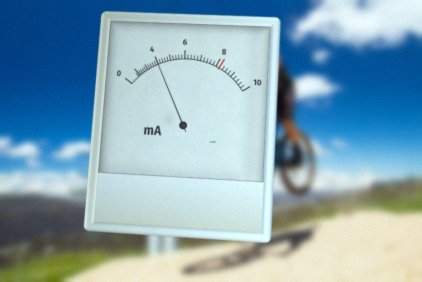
4 mA
